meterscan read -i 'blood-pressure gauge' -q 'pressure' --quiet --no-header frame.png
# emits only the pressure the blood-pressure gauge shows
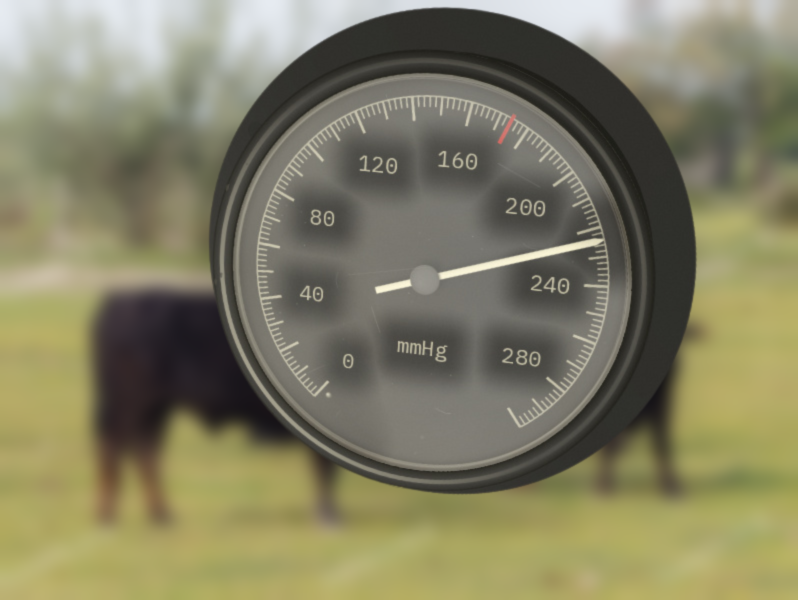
224 mmHg
